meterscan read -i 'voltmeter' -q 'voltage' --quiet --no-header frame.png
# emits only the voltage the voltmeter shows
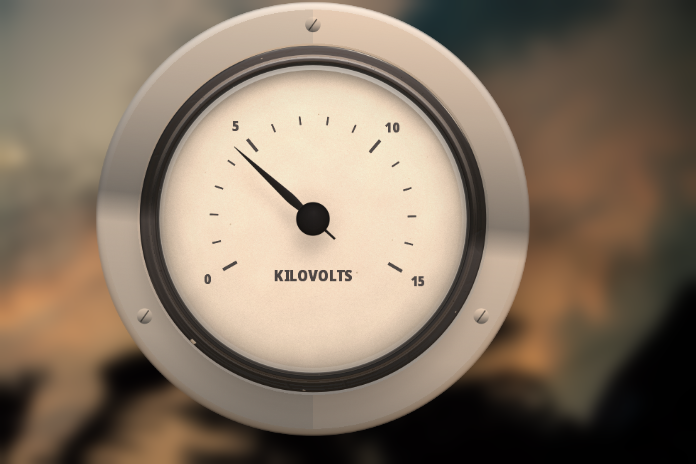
4.5 kV
